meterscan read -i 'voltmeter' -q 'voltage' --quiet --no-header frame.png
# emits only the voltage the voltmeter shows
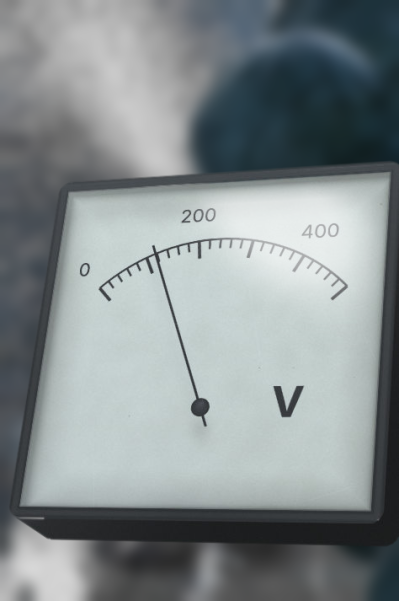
120 V
